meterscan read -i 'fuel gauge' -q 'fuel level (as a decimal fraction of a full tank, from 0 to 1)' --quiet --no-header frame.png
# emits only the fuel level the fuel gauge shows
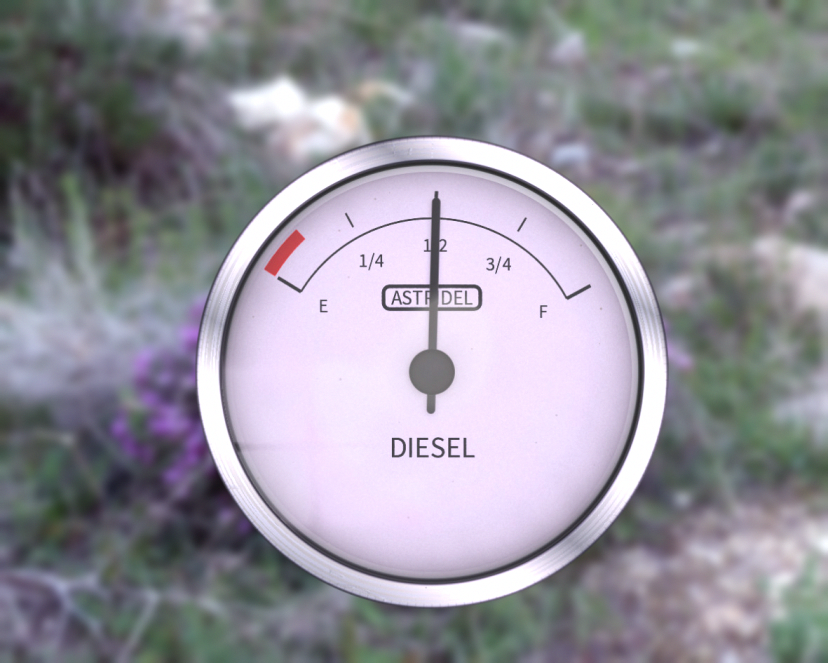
0.5
